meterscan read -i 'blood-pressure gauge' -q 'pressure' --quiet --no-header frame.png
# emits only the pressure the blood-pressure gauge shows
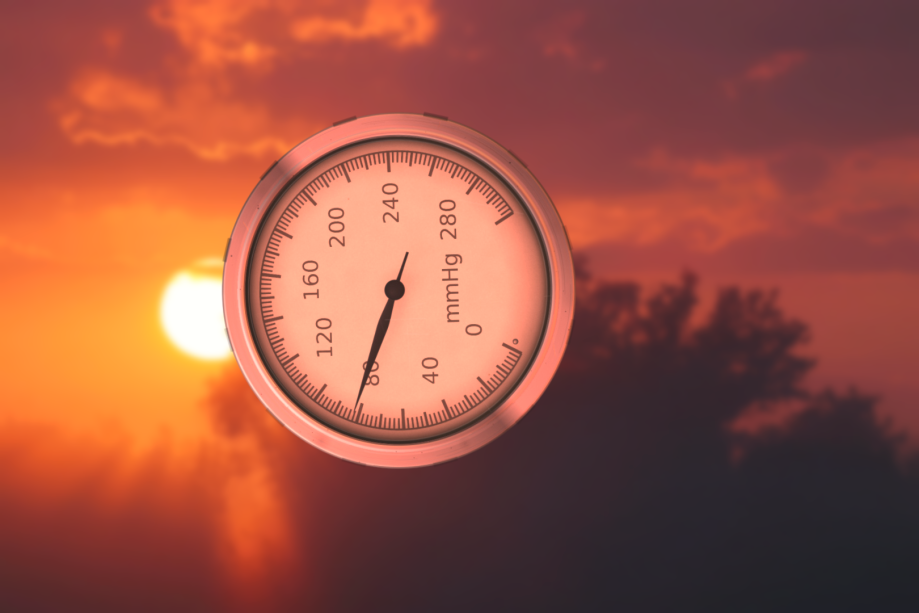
82 mmHg
